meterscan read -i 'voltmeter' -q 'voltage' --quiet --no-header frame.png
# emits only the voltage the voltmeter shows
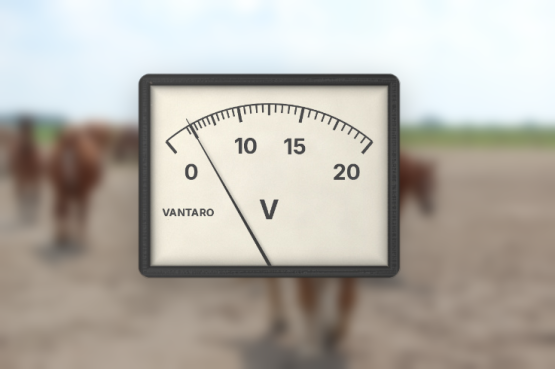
5 V
